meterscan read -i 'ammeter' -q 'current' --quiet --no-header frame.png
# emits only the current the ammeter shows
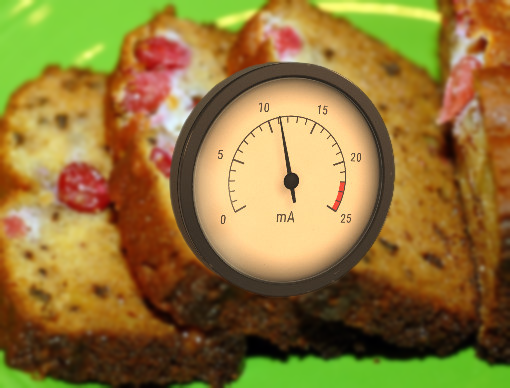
11 mA
